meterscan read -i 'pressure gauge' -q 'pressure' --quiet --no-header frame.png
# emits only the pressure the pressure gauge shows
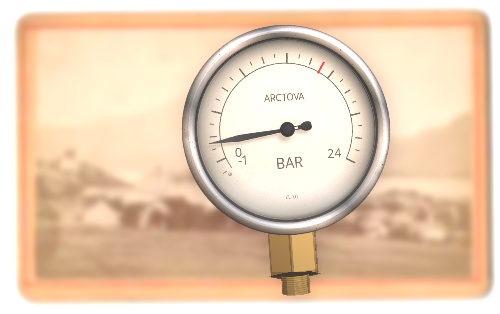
1.5 bar
